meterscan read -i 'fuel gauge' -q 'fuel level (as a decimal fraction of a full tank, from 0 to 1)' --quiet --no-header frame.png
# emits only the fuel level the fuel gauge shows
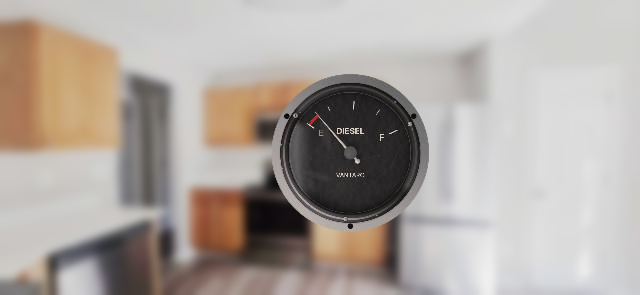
0.125
